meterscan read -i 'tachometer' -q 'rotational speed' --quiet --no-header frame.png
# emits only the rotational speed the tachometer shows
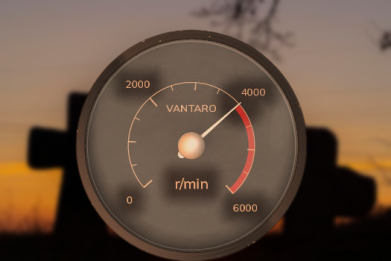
4000 rpm
